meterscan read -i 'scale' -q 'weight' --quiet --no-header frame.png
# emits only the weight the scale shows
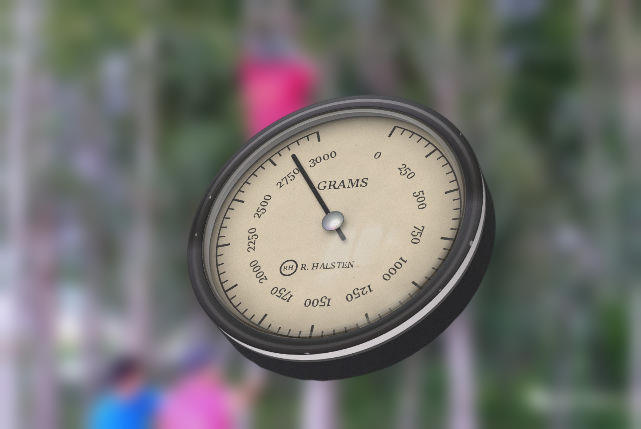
2850 g
